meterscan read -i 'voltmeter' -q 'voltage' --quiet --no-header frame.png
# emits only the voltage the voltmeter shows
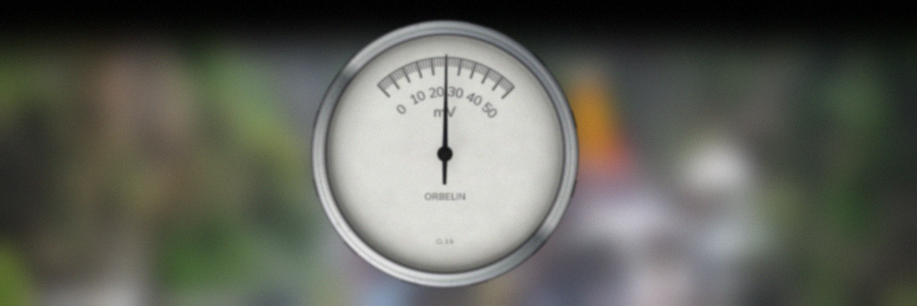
25 mV
